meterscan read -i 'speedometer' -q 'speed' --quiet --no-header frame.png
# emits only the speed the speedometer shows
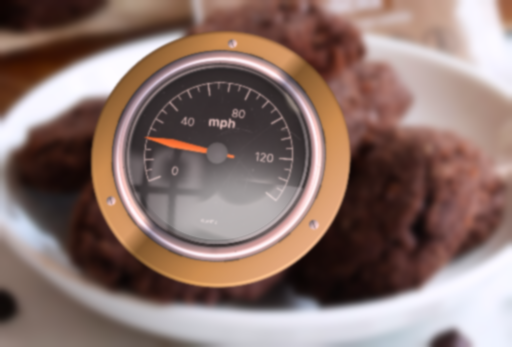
20 mph
